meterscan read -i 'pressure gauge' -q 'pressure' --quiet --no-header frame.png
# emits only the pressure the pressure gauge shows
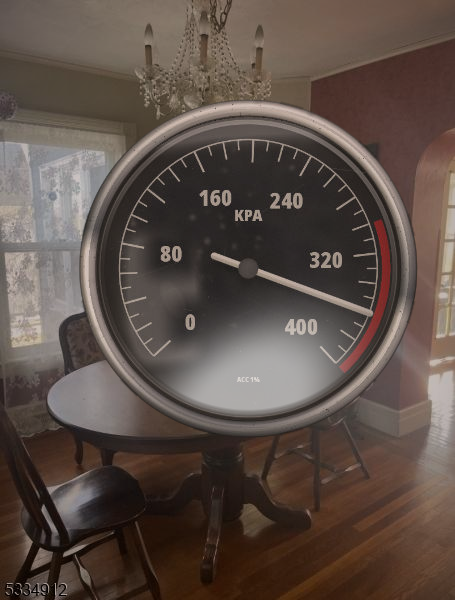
360 kPa
